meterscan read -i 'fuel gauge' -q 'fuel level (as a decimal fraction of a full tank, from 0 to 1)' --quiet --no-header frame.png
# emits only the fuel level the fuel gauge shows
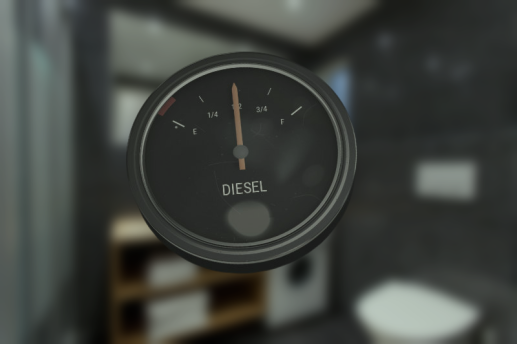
0.5
